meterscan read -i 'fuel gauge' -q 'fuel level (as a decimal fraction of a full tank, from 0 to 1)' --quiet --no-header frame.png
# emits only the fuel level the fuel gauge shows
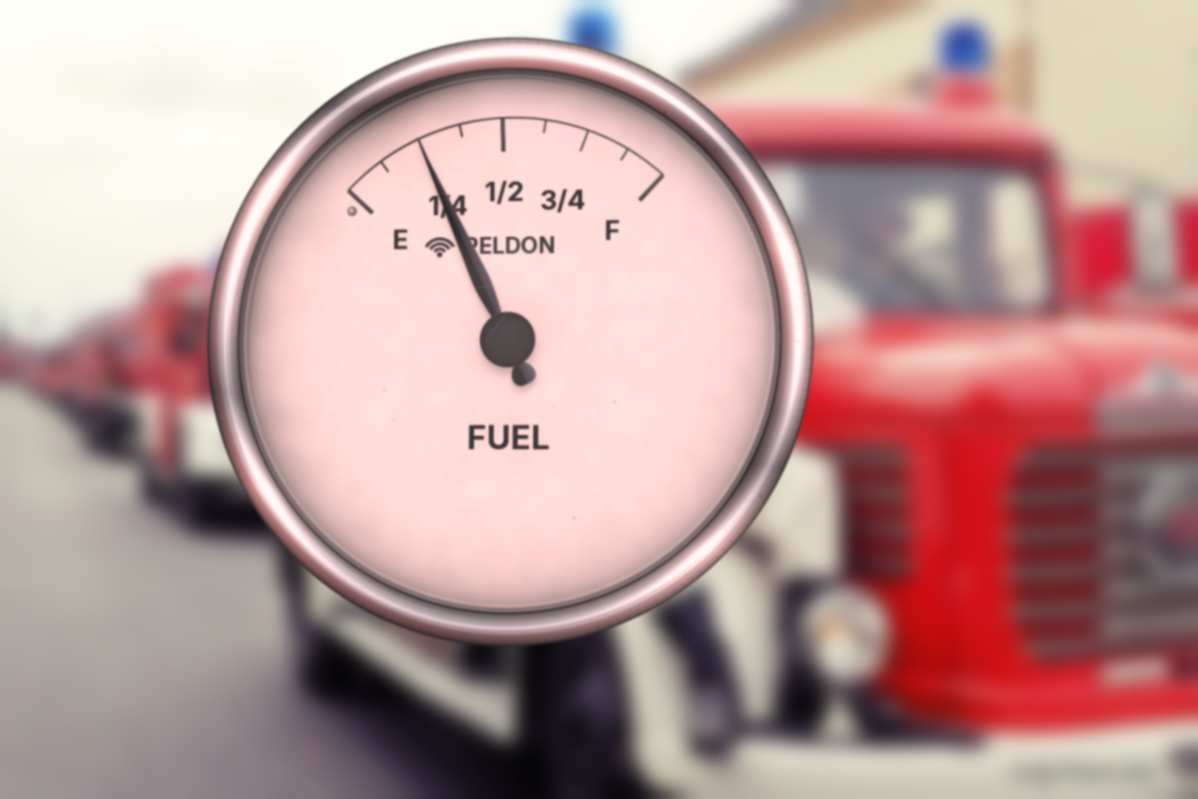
0.25
